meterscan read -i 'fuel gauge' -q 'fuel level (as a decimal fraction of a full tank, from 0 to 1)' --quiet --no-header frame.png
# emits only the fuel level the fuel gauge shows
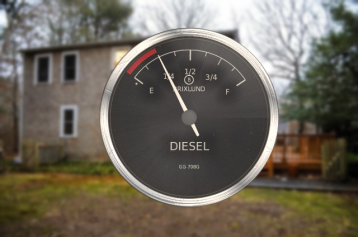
0.25
